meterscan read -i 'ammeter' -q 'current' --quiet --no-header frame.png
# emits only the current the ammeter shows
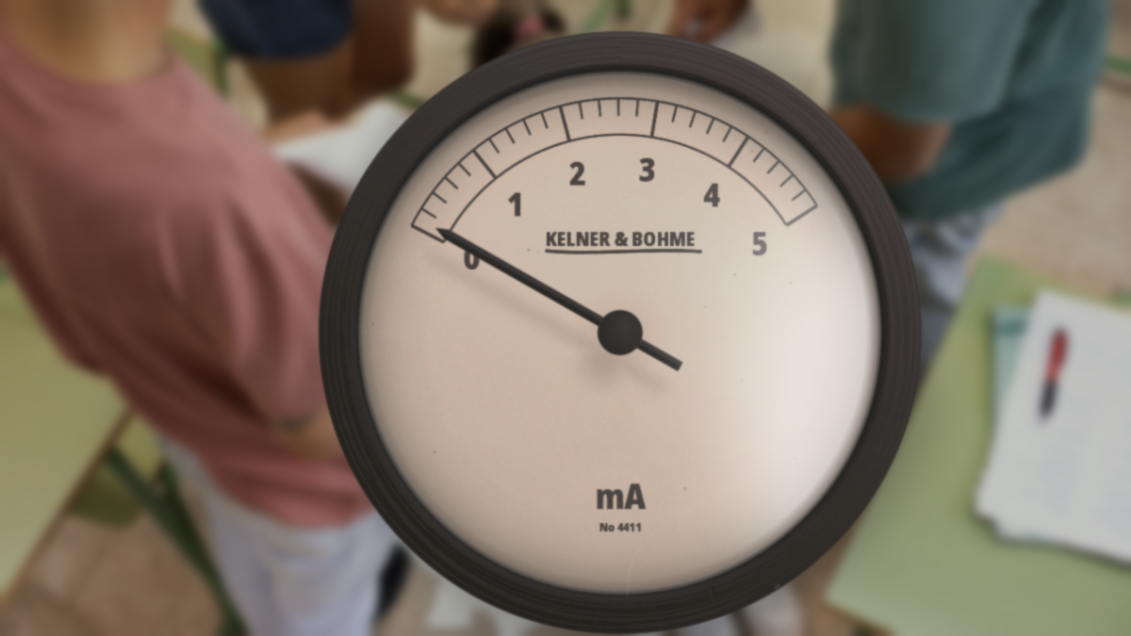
0.1 mA
